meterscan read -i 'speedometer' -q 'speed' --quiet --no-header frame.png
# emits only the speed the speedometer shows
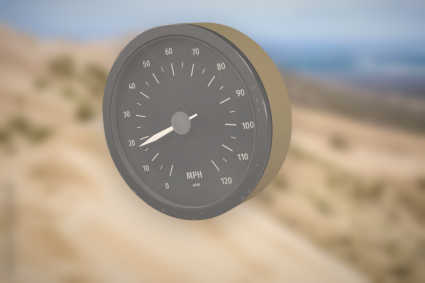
17.5 mph
